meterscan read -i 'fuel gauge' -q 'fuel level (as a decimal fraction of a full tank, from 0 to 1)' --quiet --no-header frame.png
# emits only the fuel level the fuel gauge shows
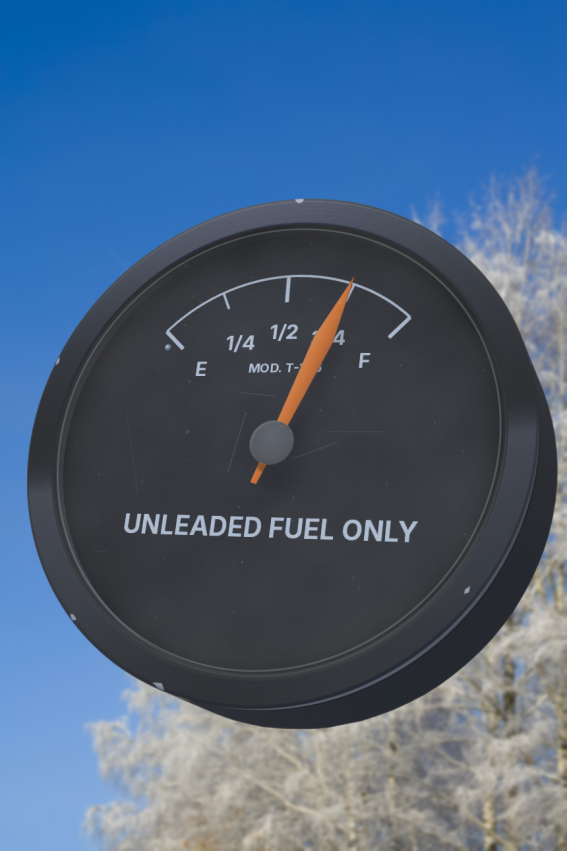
0.75
